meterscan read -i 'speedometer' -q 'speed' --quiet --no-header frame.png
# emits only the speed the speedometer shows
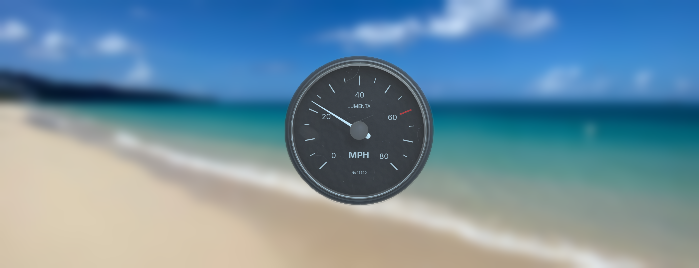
22.5 mph
